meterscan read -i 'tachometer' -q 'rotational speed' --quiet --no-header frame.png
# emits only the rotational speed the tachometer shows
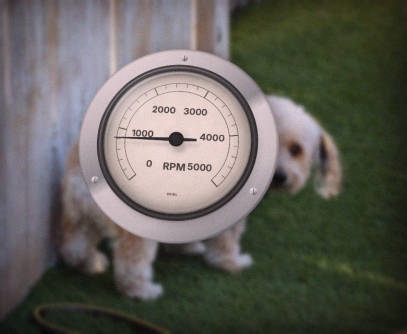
800 rpm
